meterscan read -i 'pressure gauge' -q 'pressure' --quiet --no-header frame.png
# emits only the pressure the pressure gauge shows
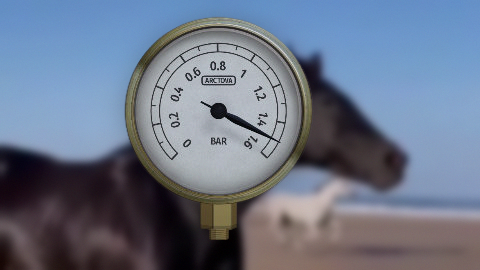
1.5 bar
